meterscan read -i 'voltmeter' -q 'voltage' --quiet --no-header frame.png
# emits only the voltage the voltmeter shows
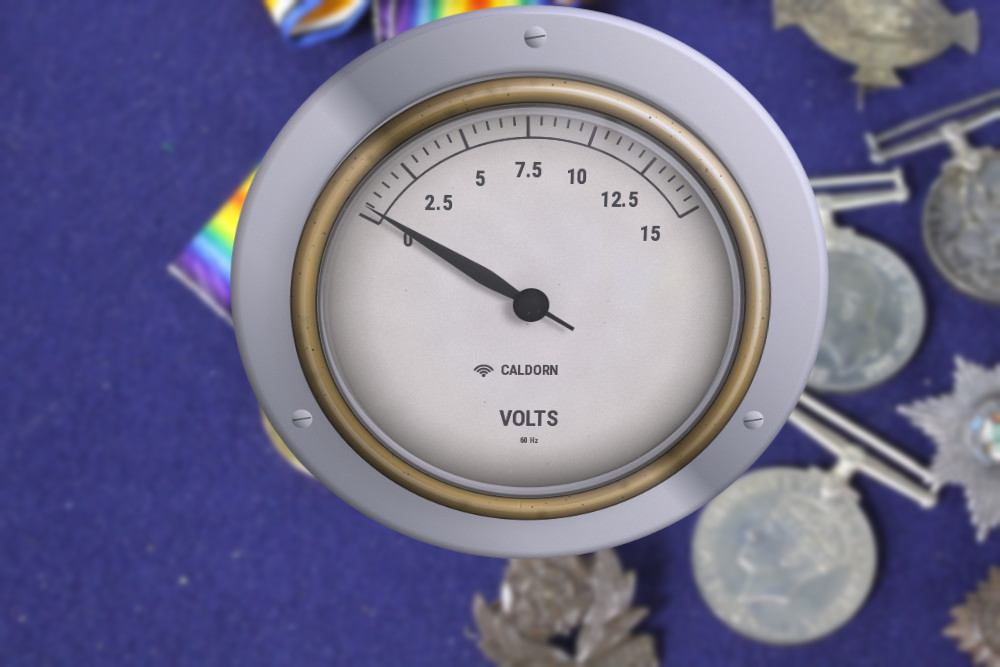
0.5 V
